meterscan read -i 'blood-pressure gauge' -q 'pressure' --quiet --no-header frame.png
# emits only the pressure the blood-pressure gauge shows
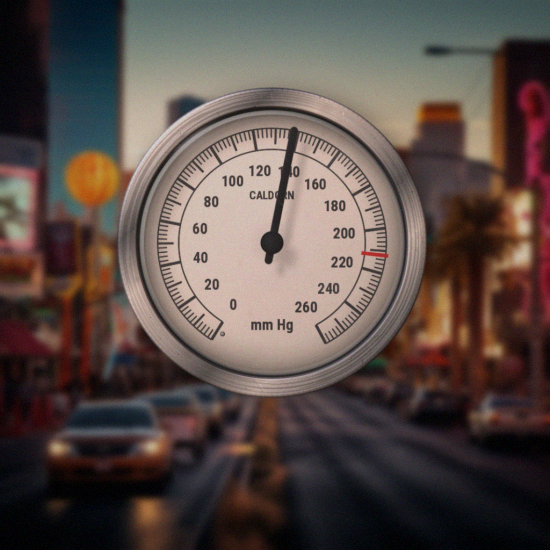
138 mmHg
